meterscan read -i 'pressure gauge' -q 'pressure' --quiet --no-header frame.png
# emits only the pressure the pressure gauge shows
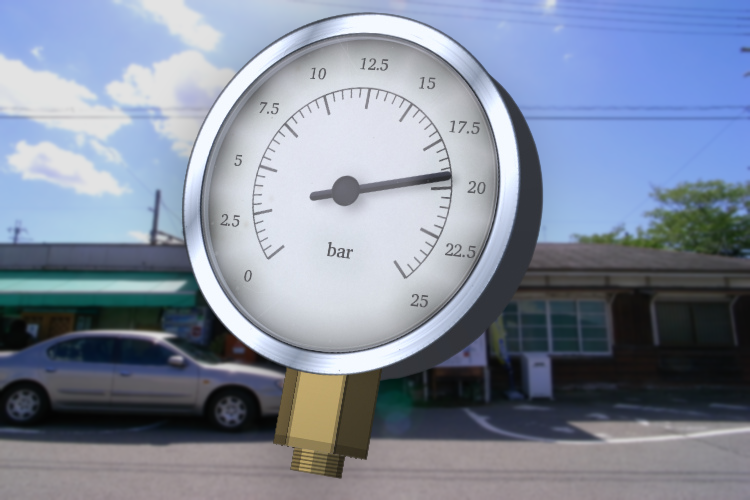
19.5 bar
